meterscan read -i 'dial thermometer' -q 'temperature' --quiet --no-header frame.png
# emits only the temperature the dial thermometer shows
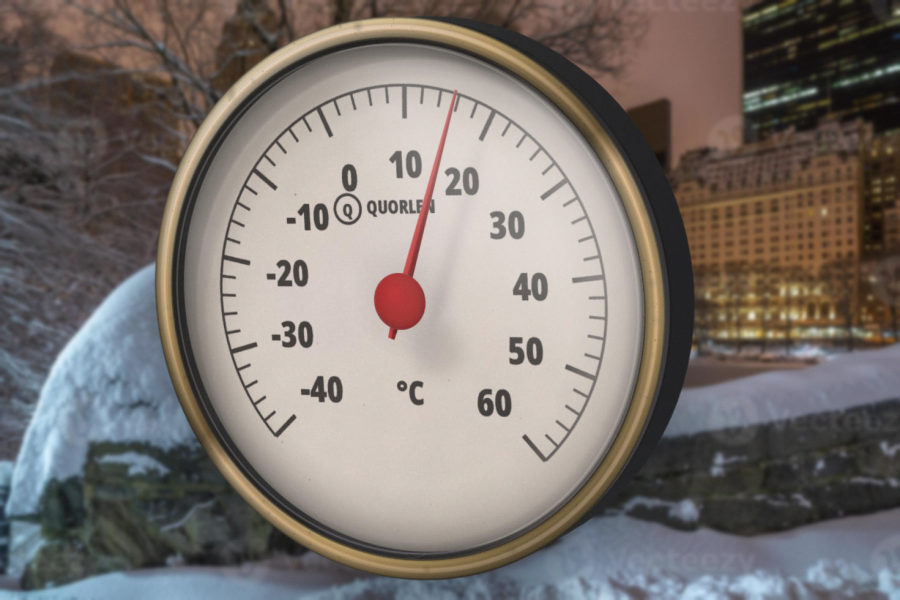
16 °C
